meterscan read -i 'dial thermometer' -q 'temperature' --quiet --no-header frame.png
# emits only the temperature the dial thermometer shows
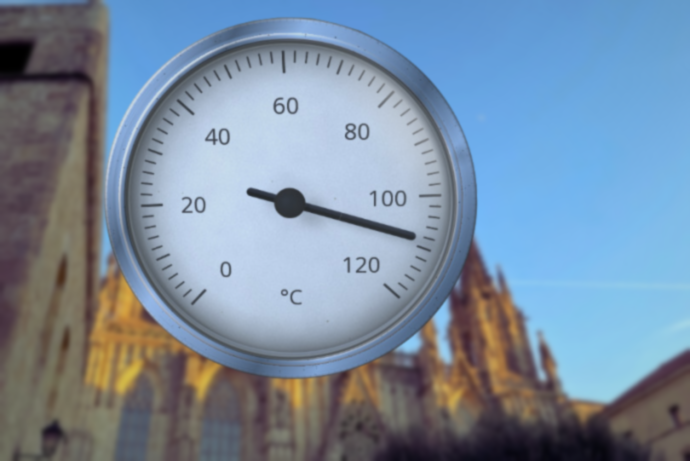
108 °C
